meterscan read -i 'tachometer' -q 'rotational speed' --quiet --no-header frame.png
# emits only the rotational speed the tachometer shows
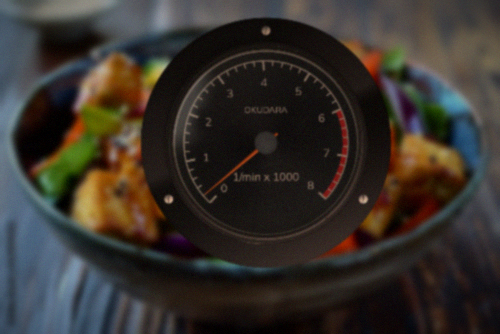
200 rpm
